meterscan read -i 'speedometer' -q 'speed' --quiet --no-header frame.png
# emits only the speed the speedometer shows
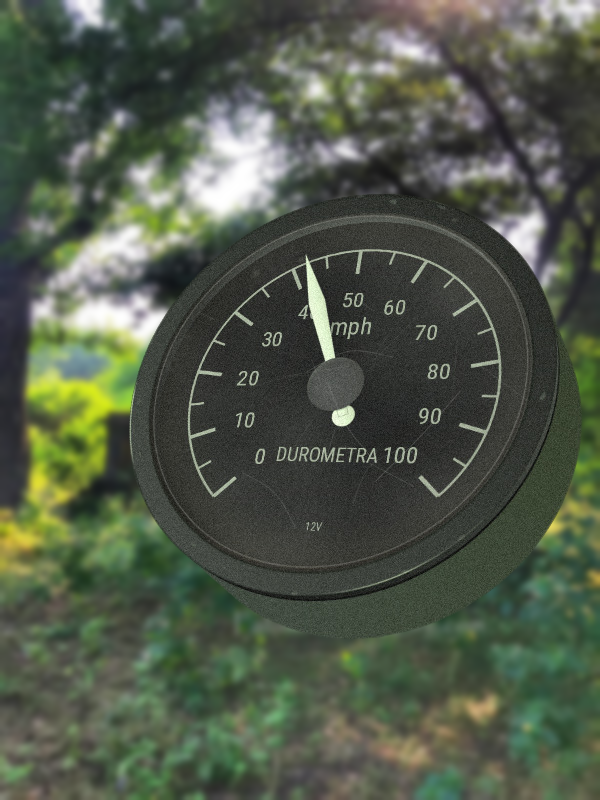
42.5 mph
